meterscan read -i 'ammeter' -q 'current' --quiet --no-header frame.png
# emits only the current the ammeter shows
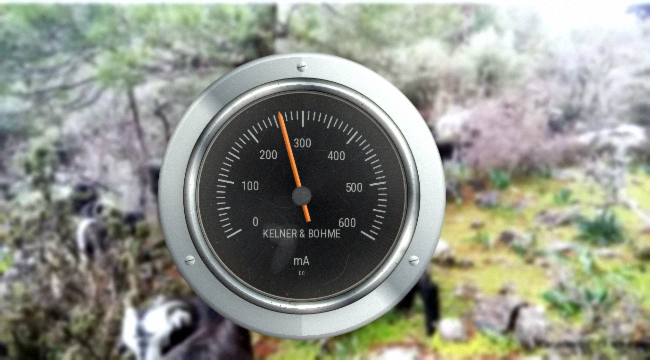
260 mA
